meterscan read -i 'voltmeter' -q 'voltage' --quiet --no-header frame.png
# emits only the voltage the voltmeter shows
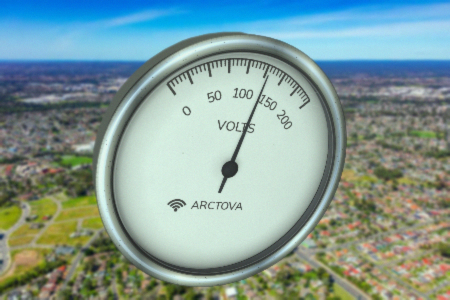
125 V
